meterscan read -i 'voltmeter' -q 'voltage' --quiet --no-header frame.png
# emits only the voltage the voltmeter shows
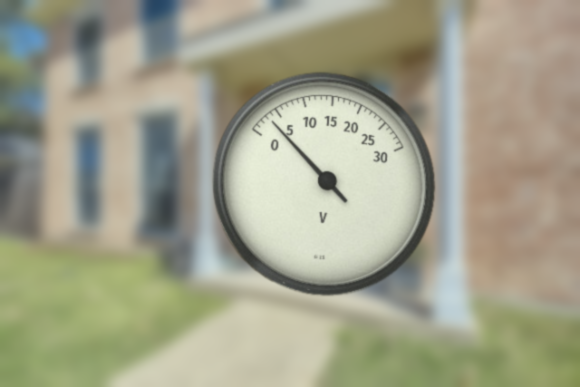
3 V
